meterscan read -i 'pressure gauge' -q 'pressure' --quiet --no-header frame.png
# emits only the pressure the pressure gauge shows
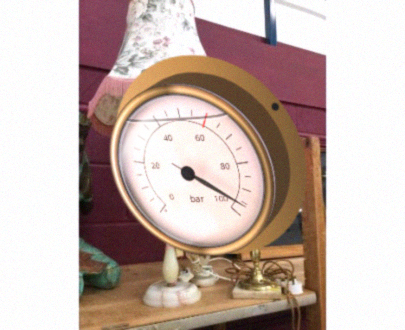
95 bar
